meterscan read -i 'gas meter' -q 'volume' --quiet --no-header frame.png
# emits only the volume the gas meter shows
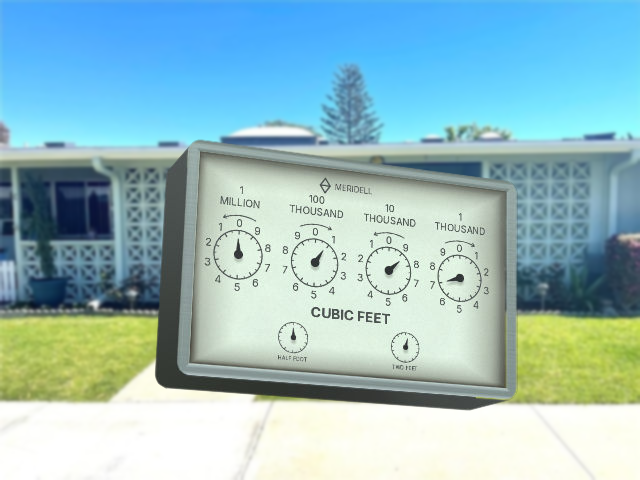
8700 ft³
